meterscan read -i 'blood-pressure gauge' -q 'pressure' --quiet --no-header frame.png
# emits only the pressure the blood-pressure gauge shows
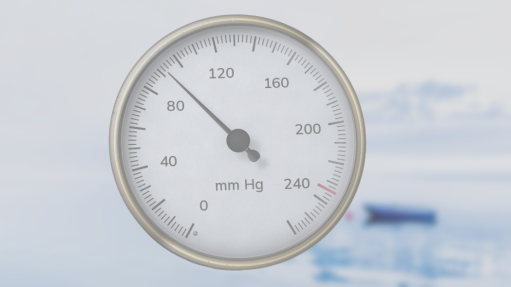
92 mmHg
